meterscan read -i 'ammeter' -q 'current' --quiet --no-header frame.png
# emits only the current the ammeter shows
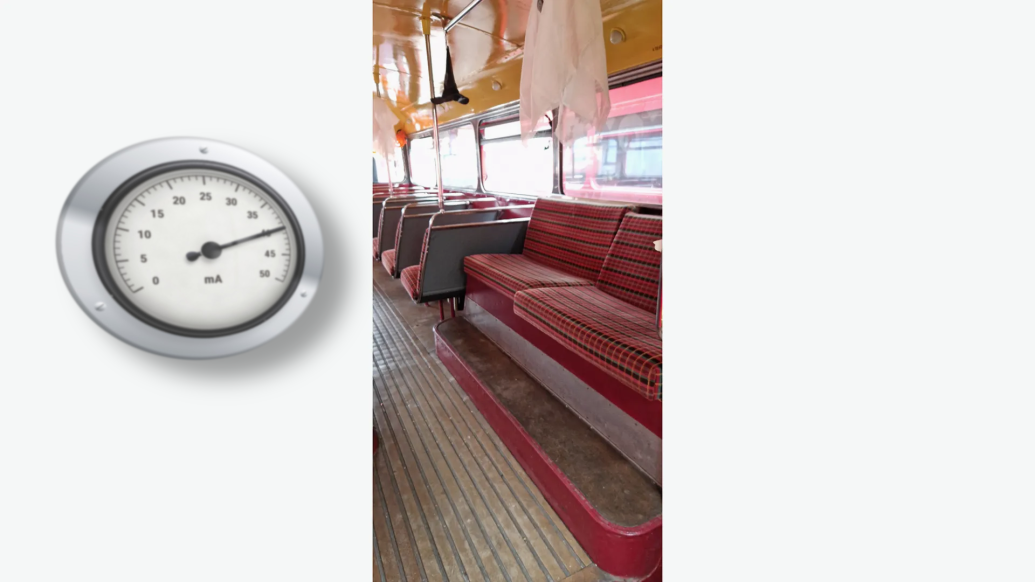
40 mA
